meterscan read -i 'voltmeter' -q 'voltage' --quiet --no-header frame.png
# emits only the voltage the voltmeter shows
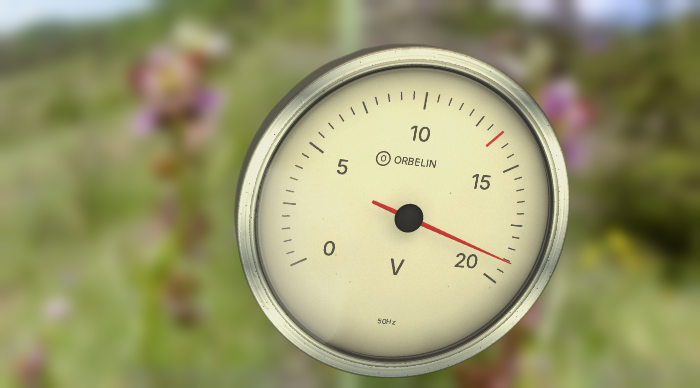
19 V
